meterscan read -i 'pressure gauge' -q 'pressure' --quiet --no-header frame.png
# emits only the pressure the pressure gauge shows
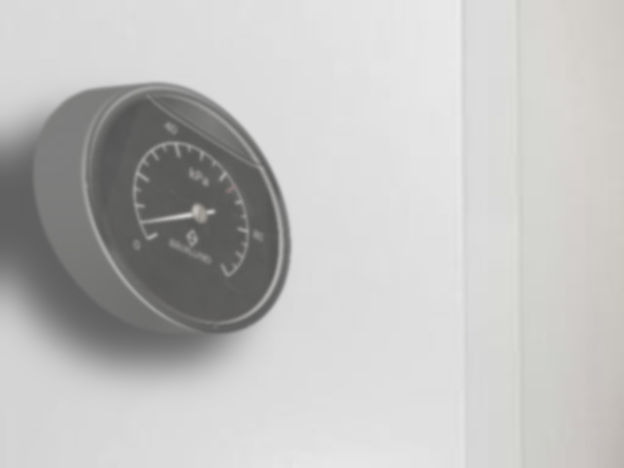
5 kPa
